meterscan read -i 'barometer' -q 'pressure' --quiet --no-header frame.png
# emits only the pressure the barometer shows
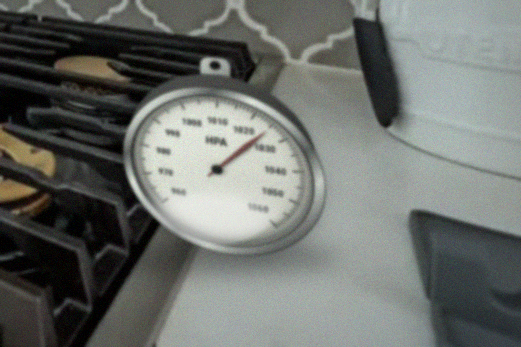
1025 hPa
